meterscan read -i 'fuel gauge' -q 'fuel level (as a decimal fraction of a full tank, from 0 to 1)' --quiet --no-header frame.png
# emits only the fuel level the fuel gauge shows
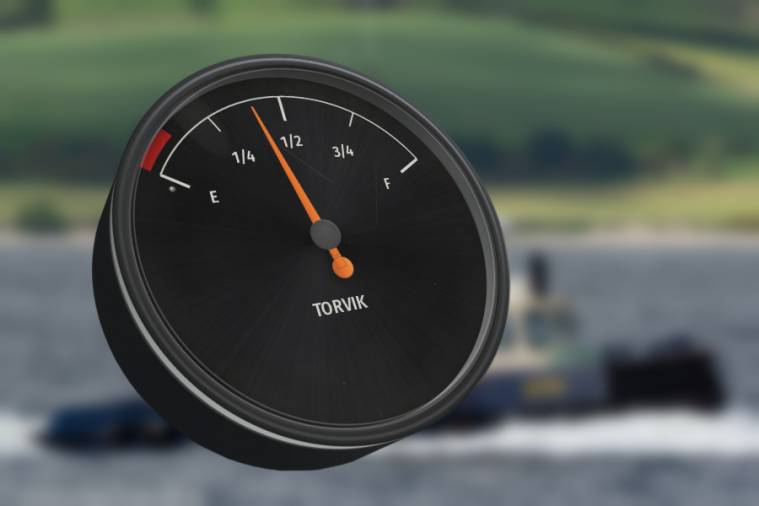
0.375
